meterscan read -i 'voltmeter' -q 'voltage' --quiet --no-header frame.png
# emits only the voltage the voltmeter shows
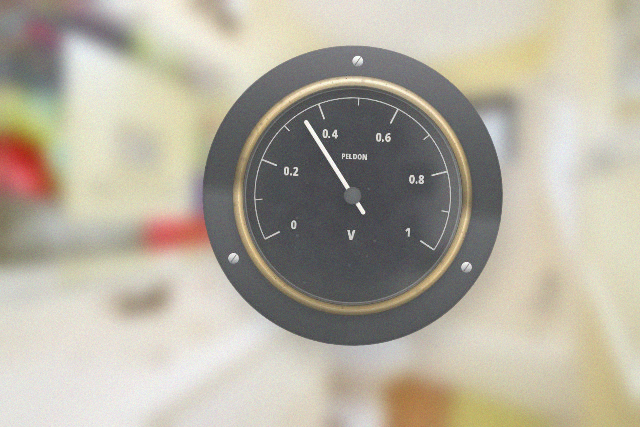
0.35 V
